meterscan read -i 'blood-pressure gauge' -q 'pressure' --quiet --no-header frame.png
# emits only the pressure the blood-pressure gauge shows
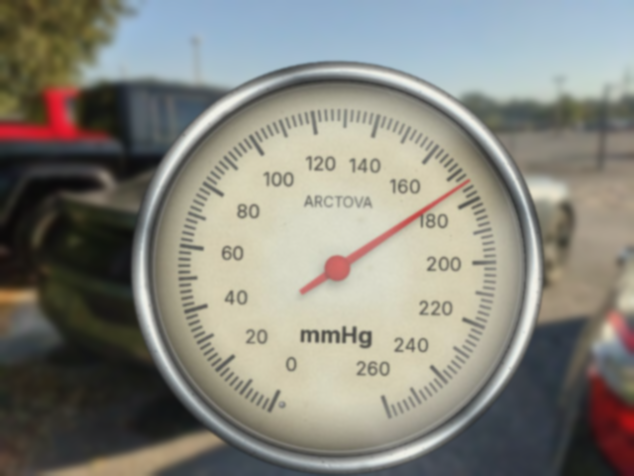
174 mmHg
